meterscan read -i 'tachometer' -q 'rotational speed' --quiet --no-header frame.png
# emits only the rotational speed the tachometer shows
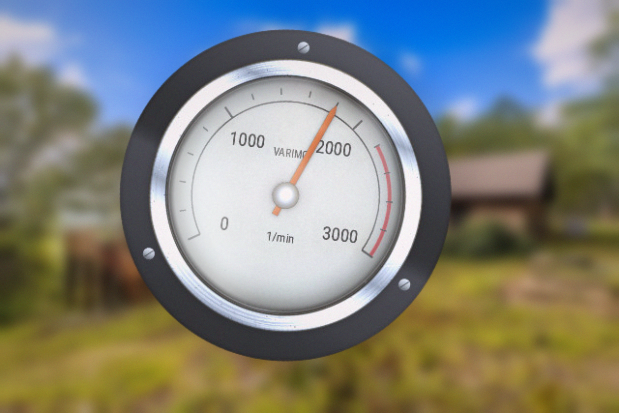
1800 rpm
